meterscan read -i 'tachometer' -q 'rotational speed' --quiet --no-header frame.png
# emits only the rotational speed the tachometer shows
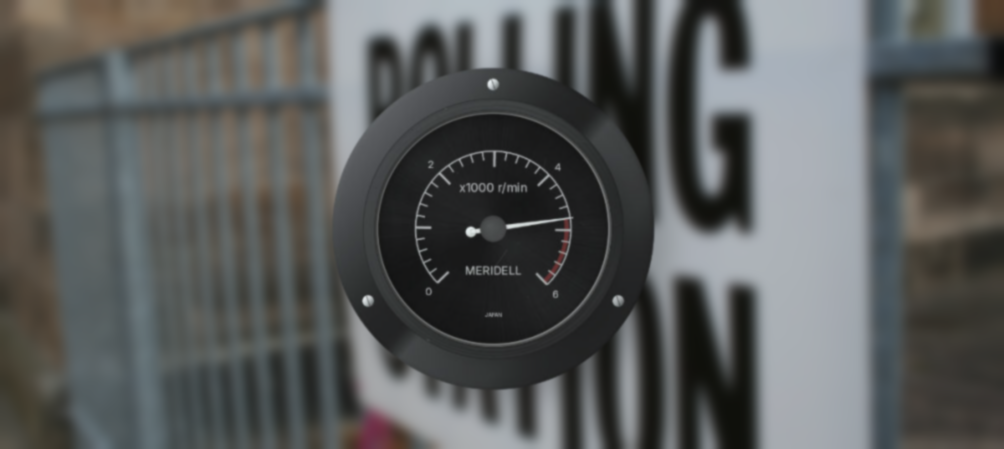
4800 rpm
